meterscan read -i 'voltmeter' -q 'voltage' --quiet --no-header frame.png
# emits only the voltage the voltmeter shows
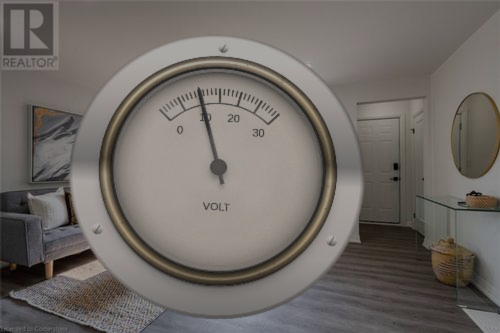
10 V
